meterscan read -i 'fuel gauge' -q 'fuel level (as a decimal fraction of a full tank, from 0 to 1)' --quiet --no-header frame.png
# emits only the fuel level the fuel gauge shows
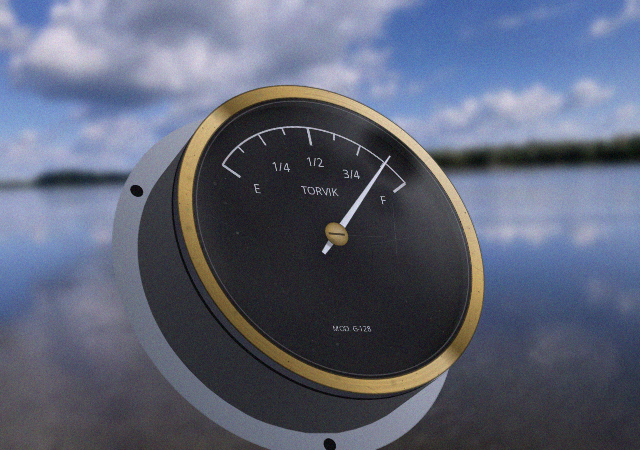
0.875
